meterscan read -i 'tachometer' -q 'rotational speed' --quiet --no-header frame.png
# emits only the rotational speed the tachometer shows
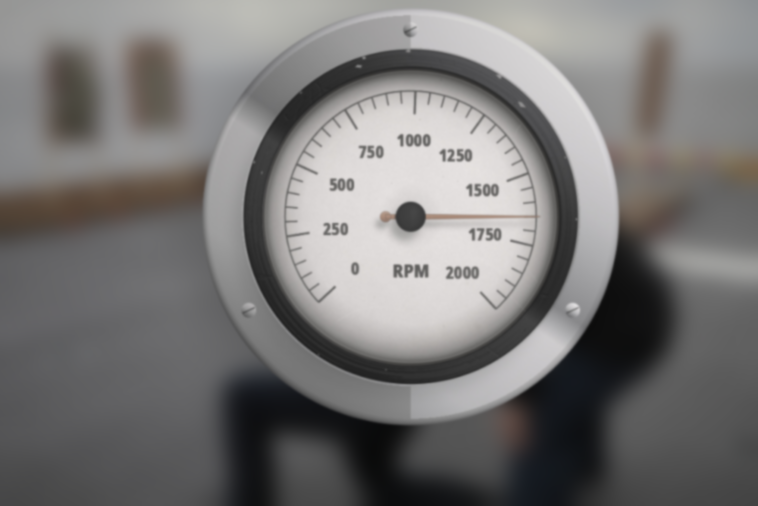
1650 rpm
